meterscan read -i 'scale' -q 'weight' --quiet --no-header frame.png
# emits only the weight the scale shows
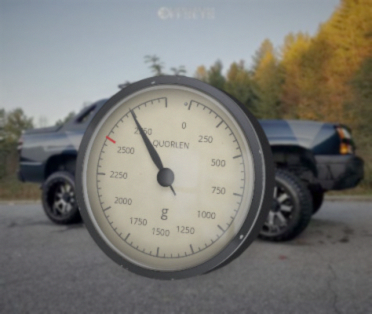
2750 g
